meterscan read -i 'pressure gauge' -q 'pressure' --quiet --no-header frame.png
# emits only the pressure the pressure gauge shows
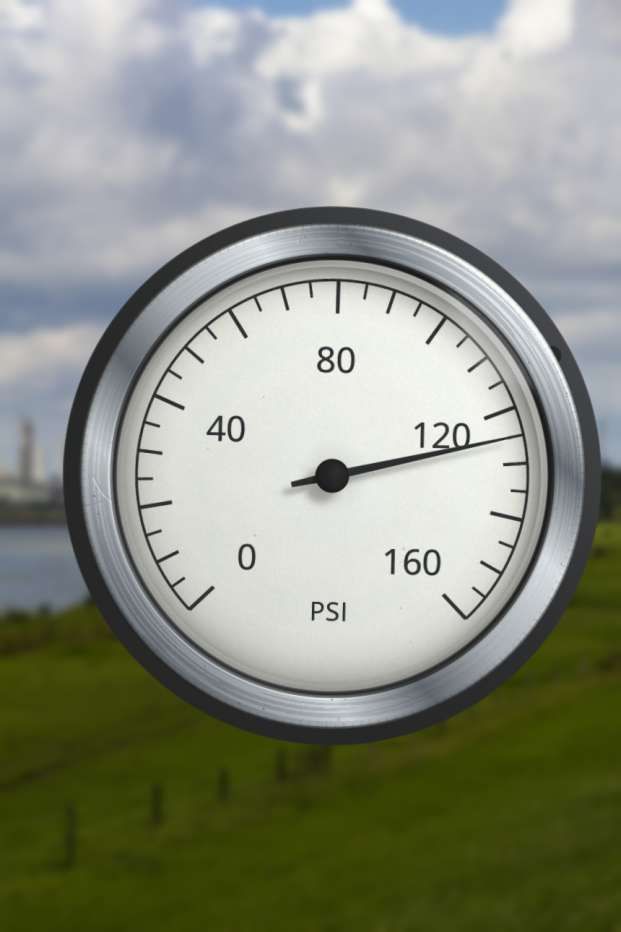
125 psi
